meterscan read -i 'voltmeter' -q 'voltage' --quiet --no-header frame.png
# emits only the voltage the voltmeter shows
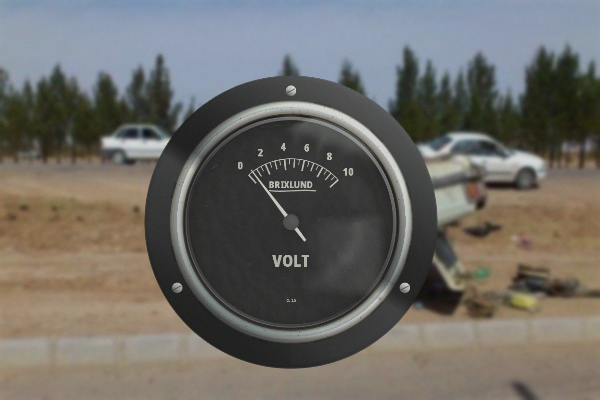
0.5 V
